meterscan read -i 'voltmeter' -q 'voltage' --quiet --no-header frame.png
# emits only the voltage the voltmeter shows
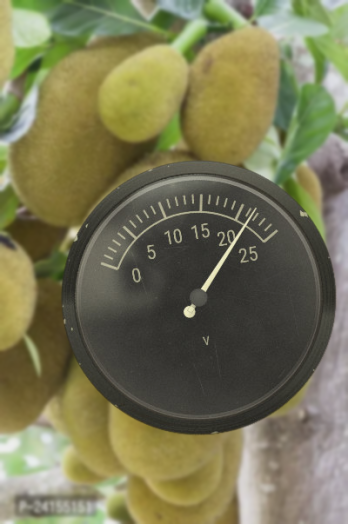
21.5 V
